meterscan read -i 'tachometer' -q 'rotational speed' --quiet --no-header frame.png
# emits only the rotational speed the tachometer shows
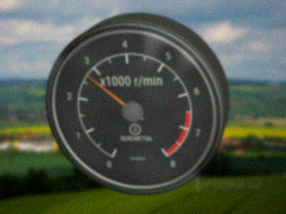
2750 rpm
